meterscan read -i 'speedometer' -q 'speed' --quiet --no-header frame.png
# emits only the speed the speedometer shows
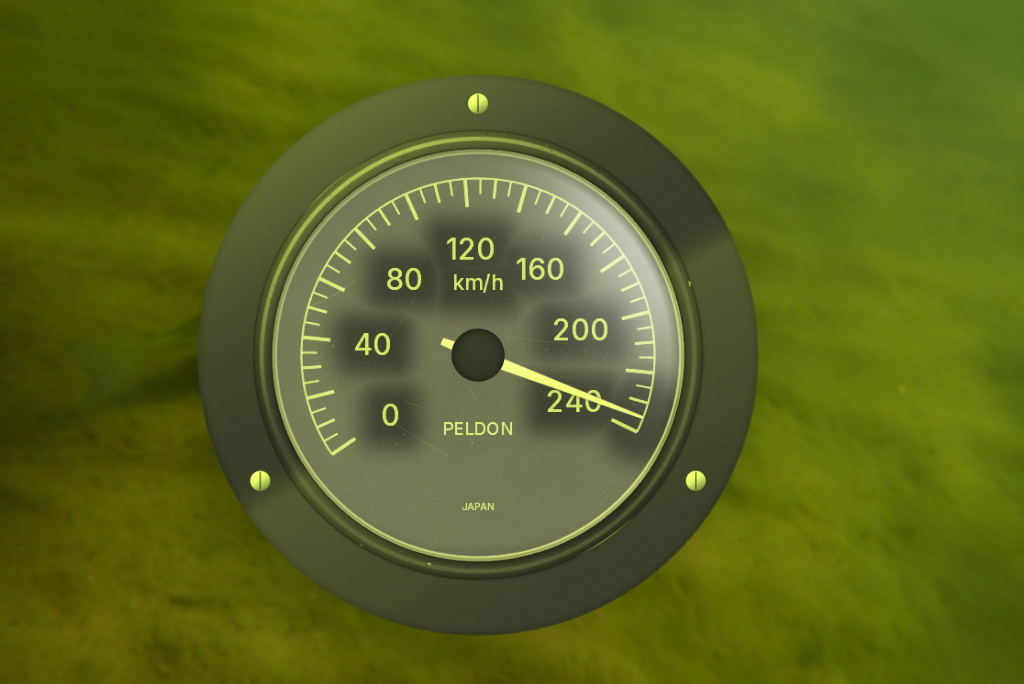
235 km/h
